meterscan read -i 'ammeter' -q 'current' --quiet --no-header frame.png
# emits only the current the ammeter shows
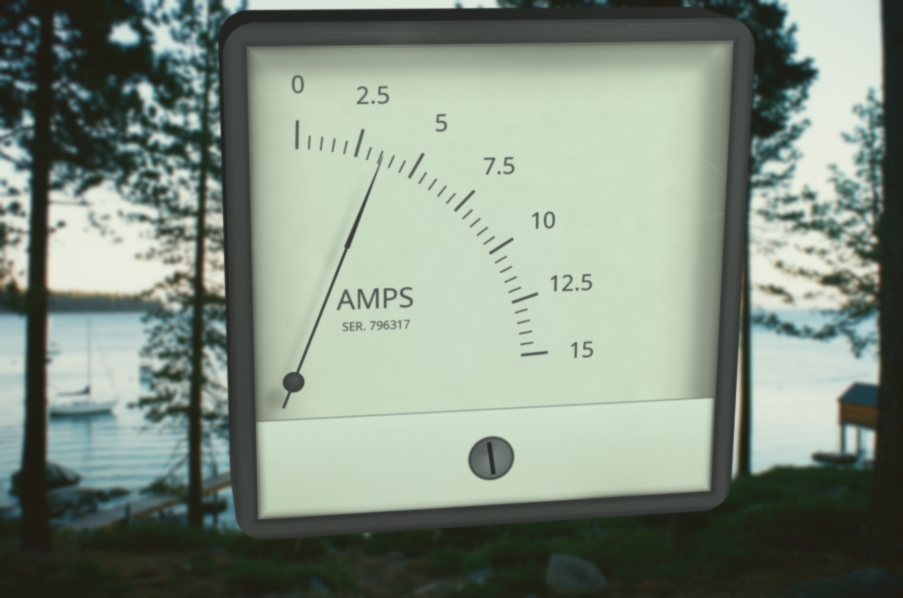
3.5 A
